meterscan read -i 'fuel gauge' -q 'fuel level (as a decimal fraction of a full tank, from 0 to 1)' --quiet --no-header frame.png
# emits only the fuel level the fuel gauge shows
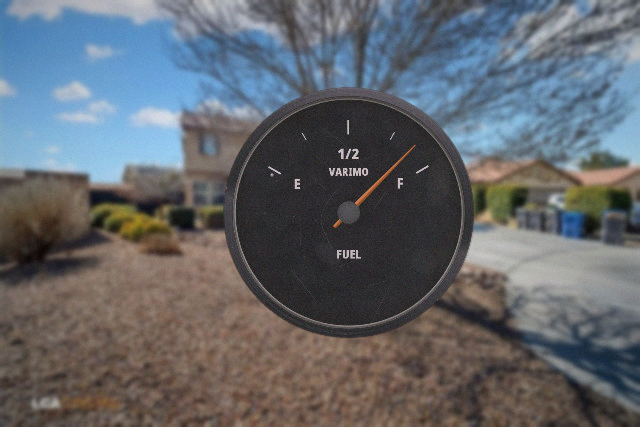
0.875
